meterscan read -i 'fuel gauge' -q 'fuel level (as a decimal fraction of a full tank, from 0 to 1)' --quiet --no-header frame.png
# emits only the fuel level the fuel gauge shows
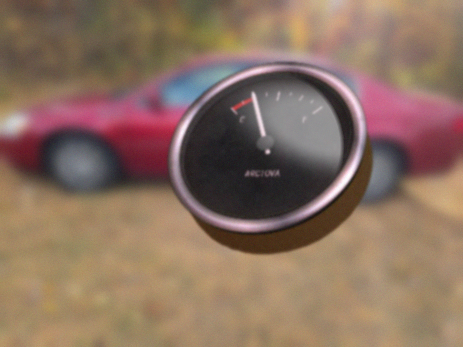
0.25
